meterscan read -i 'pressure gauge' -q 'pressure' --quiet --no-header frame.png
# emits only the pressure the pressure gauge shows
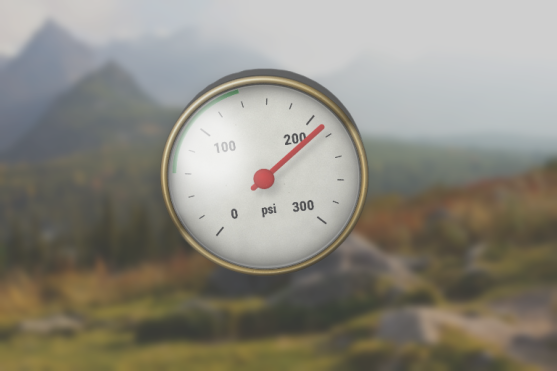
210 psi
